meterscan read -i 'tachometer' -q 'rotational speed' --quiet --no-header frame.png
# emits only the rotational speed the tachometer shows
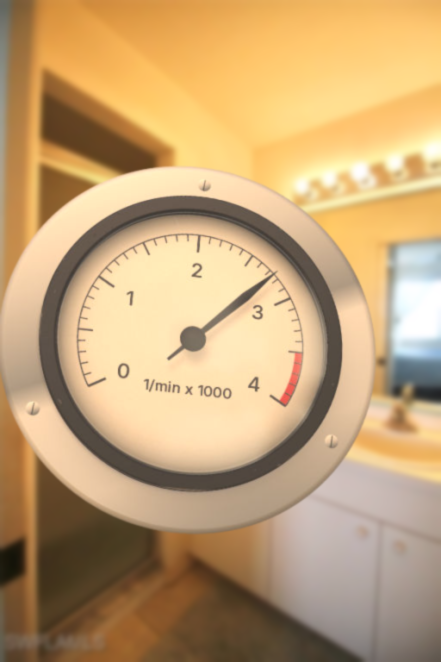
2750 rpm
